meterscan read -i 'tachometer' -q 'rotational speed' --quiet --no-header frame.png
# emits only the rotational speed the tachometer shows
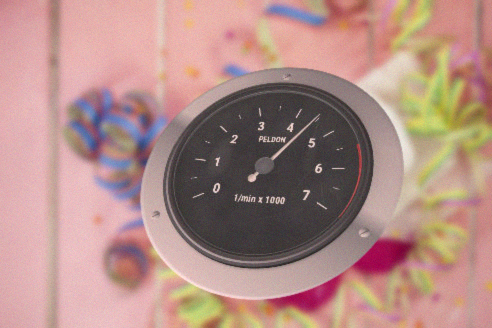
4500 rpm
